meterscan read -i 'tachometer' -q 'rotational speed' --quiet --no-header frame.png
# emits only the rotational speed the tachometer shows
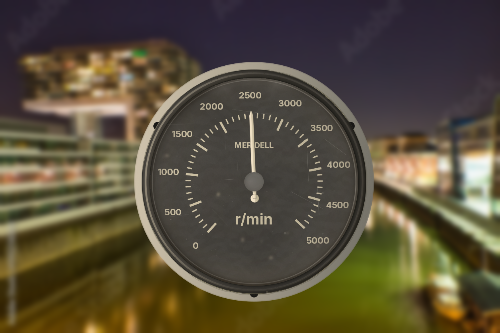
2500 rpm
